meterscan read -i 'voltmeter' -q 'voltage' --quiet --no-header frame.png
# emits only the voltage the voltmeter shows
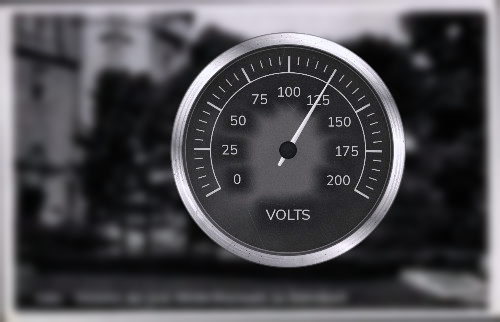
125 V
